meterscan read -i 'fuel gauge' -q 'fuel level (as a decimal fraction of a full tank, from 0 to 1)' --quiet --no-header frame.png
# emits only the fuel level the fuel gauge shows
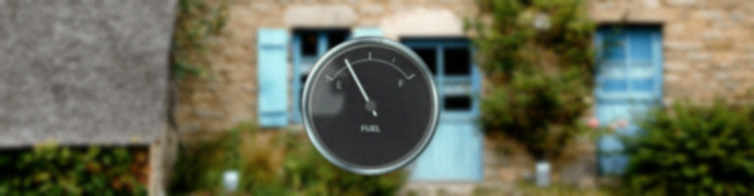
0.25
